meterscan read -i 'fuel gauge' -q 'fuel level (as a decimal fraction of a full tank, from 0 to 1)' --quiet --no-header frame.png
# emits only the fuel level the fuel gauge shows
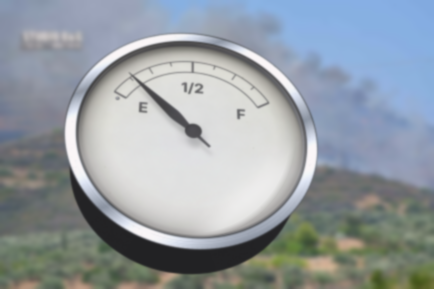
0.125
